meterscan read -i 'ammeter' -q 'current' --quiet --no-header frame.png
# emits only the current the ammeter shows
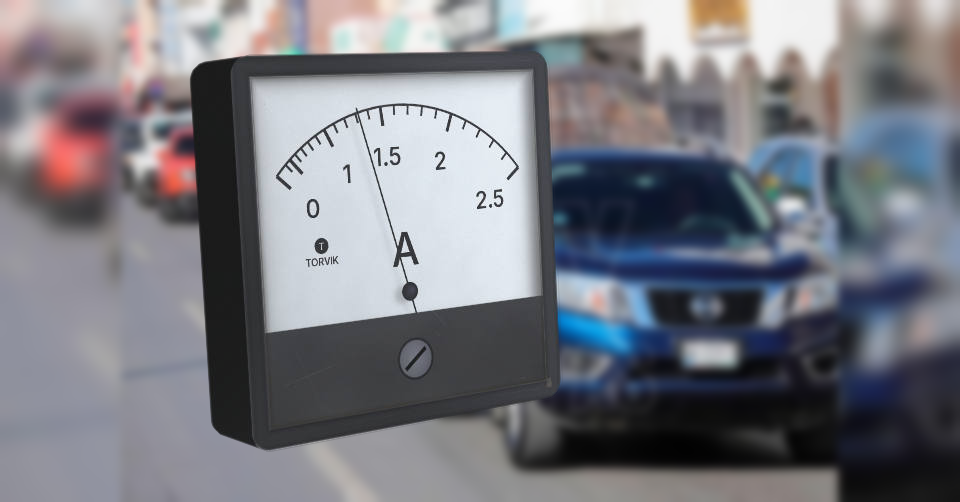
1.3 A
